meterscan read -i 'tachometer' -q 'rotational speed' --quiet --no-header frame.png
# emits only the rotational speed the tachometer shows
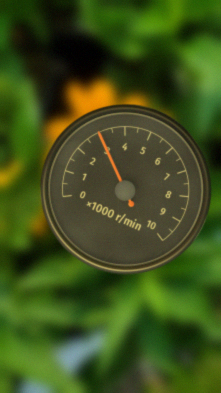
3000 rpm
